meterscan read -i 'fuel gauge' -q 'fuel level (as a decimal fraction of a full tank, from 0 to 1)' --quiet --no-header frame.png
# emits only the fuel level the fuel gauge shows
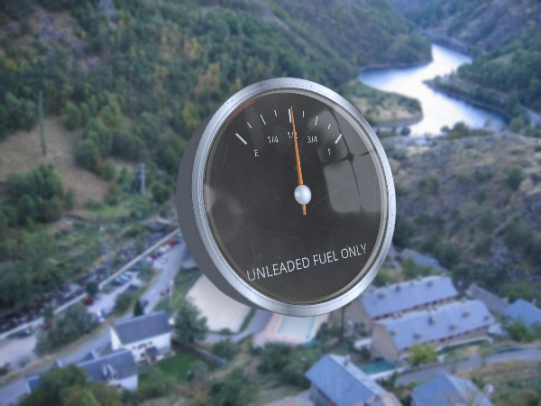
0.5
